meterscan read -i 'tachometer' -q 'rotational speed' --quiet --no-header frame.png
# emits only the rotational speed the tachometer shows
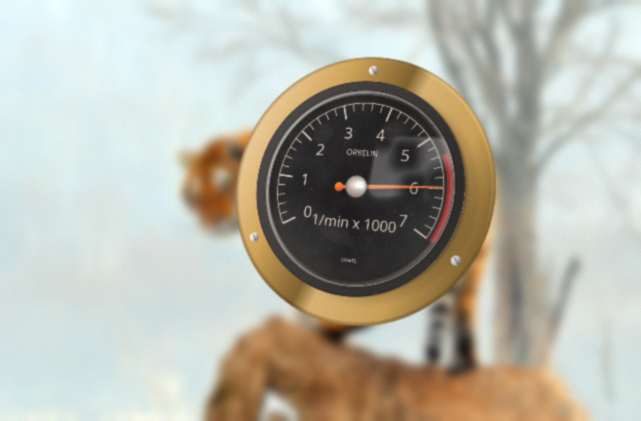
6000 rpm
